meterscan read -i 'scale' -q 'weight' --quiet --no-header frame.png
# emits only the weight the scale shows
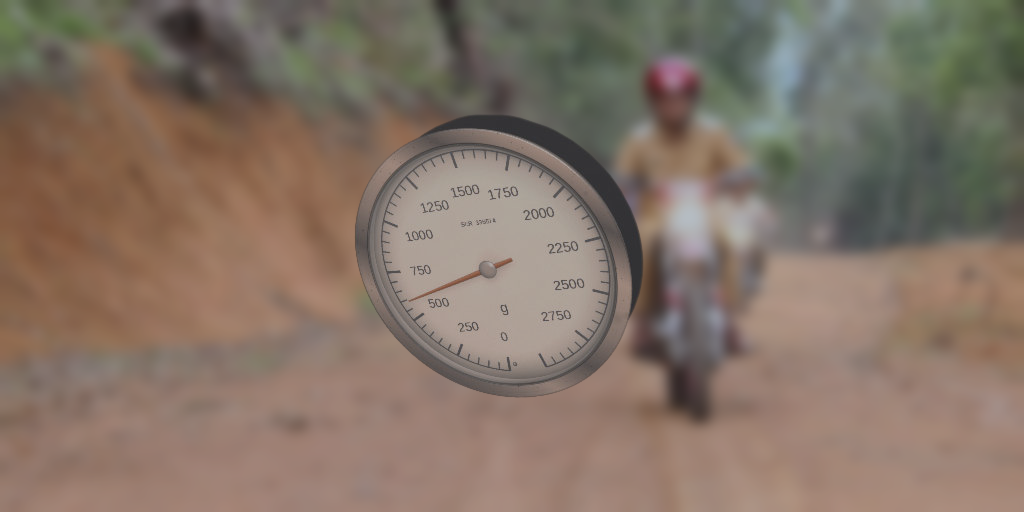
600 g
